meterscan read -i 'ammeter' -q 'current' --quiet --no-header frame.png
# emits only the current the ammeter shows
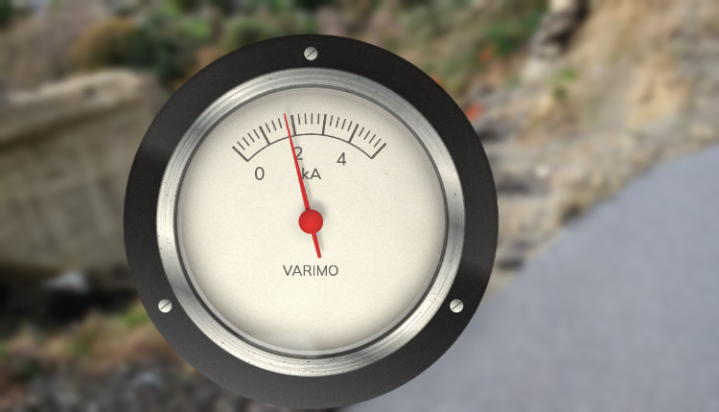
1.8 kA
